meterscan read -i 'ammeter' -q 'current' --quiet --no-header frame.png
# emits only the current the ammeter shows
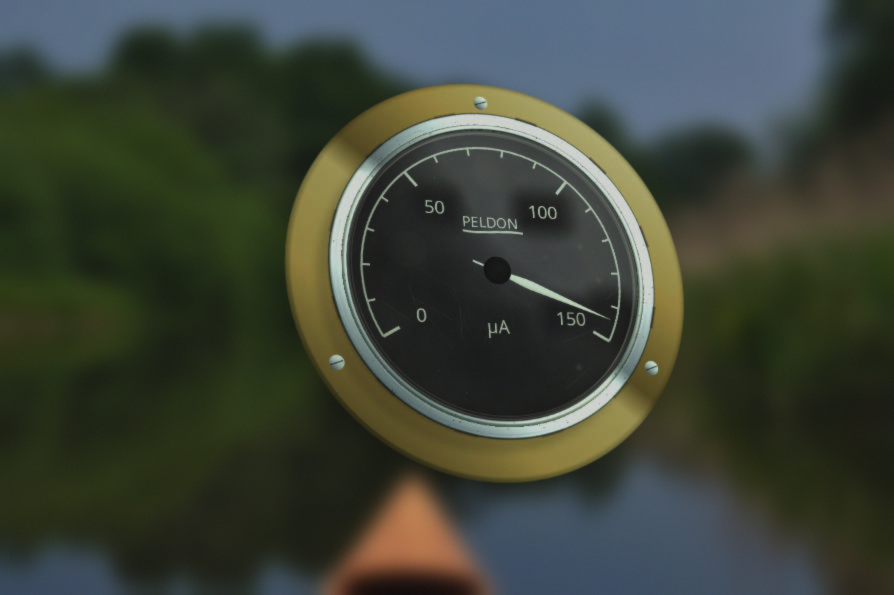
145 µA
